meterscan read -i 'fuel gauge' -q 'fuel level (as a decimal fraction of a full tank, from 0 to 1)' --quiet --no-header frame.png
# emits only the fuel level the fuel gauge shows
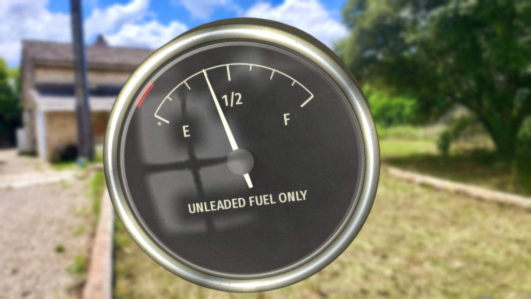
0.375
